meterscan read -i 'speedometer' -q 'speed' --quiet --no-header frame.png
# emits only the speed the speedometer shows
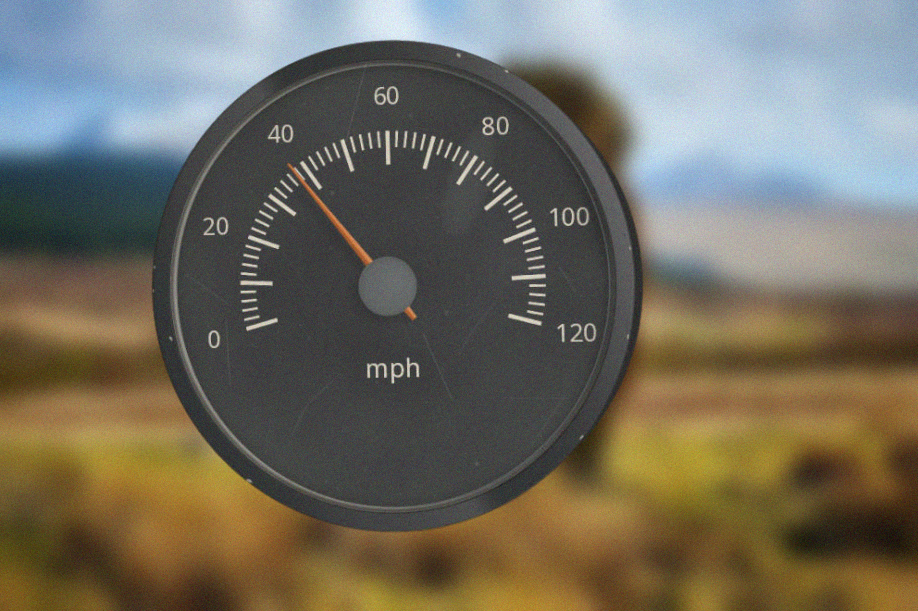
38 mph
